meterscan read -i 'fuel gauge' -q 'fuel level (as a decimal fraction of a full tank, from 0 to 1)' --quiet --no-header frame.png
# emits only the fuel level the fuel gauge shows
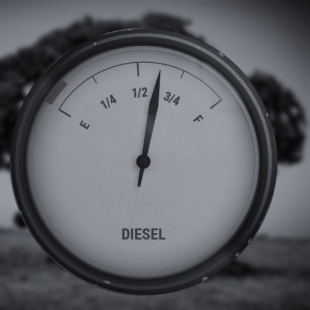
0.625
